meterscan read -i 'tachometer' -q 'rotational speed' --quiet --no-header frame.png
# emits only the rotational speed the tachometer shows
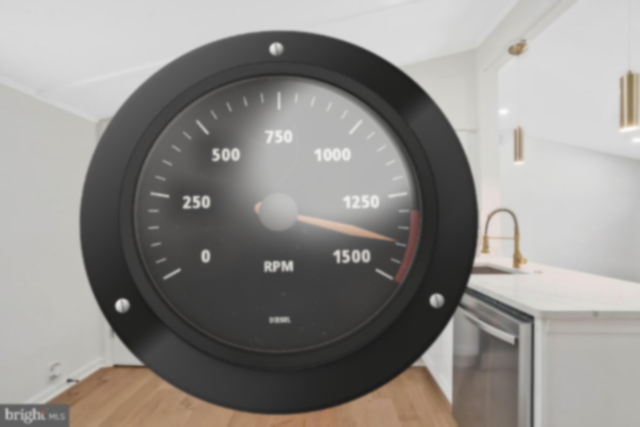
1400 rpm
